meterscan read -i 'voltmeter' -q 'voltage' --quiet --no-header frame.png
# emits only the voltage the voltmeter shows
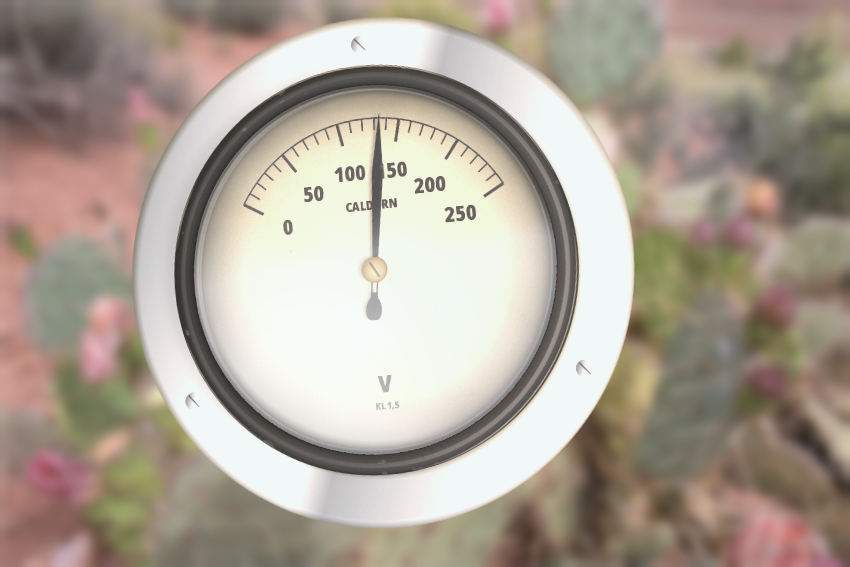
135 V
